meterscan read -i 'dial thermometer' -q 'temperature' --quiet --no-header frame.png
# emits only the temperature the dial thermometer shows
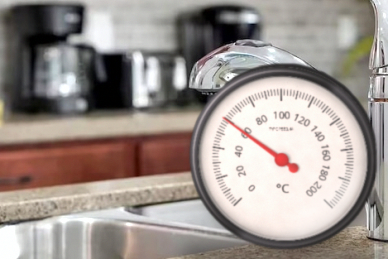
60 °C
